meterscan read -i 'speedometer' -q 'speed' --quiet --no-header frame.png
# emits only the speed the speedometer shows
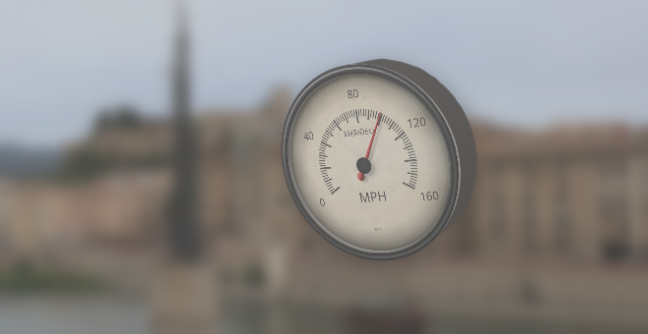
100 mph
